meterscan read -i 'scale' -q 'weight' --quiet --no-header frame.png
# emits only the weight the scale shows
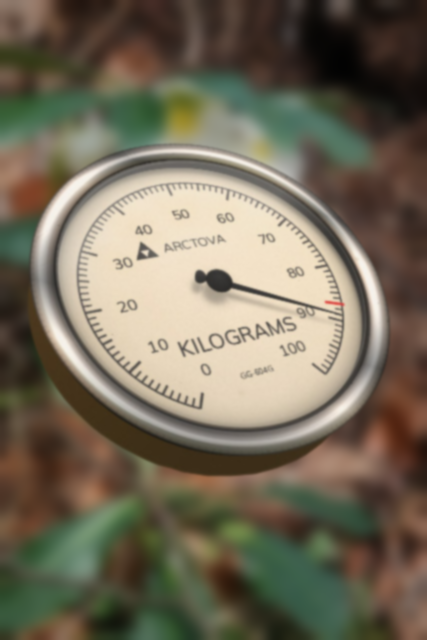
90 kg
